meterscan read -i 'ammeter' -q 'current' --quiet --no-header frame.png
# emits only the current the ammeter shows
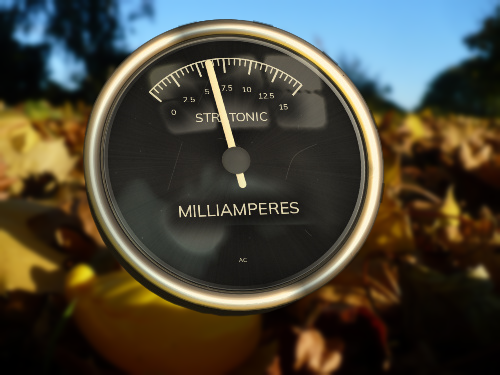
6 mA
